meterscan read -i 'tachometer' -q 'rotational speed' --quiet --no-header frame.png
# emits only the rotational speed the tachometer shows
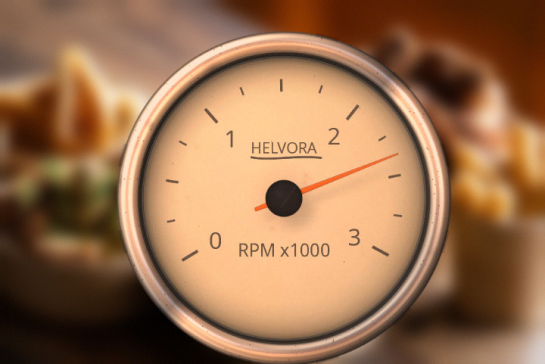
2375 rpm
